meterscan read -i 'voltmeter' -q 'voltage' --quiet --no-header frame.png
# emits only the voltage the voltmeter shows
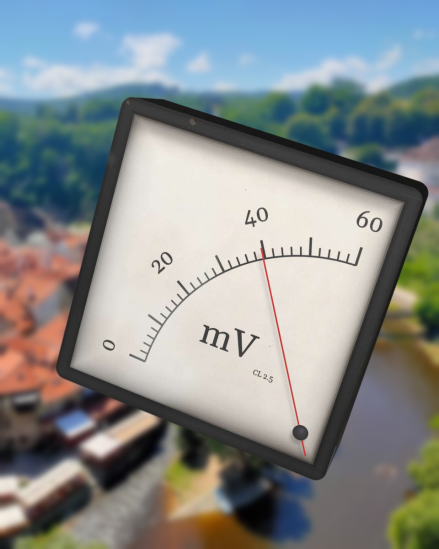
40 mV
